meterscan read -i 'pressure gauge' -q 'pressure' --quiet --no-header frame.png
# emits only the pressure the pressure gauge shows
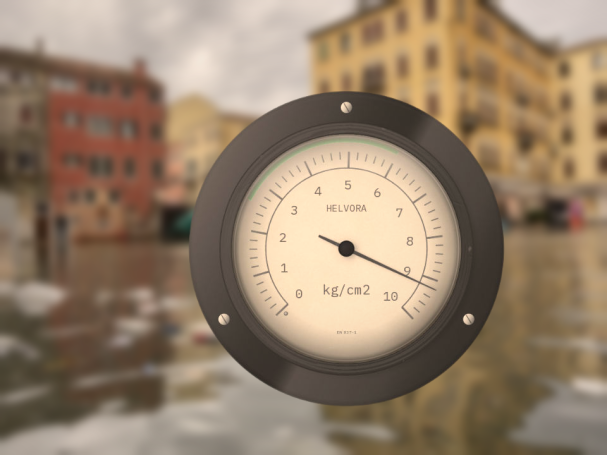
9.2 kg/cm²
